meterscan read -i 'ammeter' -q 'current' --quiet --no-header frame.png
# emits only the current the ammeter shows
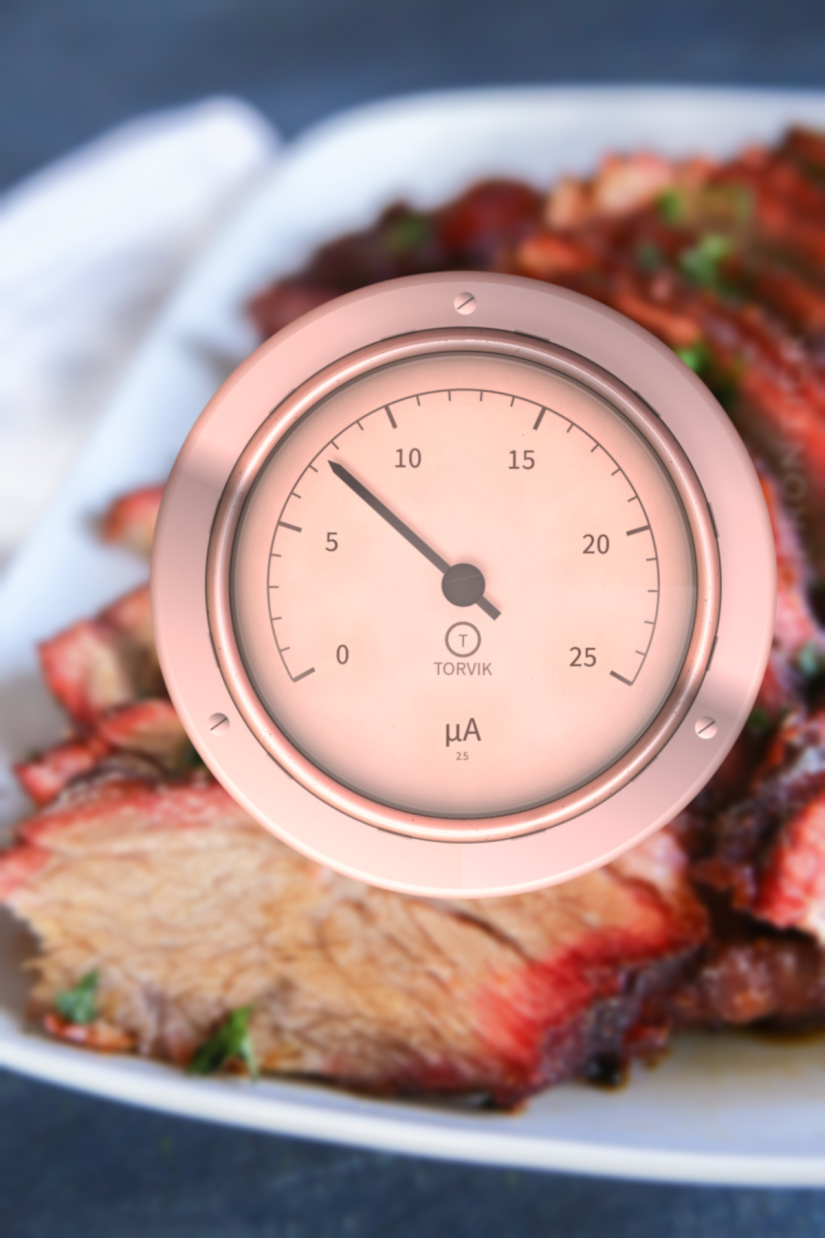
7.5 µA
